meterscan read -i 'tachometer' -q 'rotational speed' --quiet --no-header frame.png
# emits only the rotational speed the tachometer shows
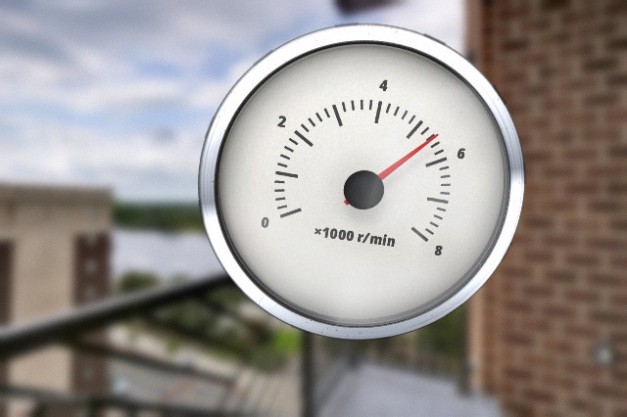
5400 rpm
